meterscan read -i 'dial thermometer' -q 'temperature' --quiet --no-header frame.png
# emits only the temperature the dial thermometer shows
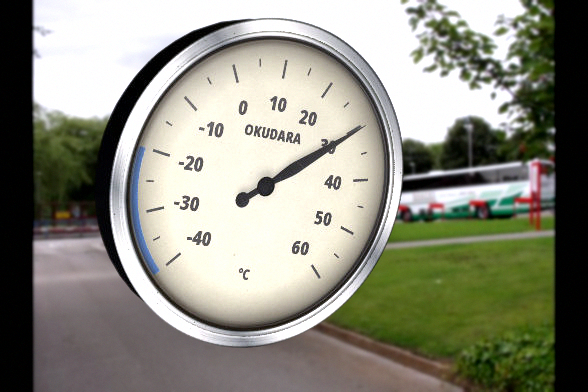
30 °C
